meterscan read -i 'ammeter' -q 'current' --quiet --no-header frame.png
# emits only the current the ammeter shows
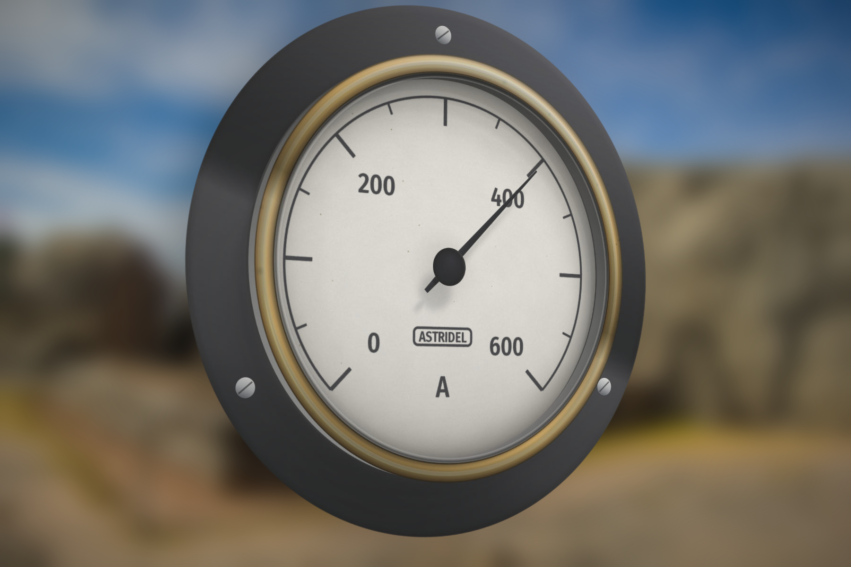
400 A
